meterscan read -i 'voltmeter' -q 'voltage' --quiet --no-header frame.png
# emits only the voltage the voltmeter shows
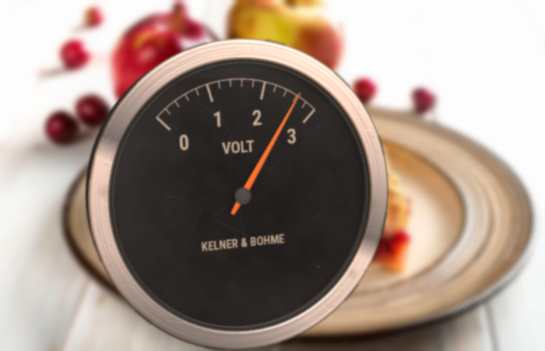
2.6 V
